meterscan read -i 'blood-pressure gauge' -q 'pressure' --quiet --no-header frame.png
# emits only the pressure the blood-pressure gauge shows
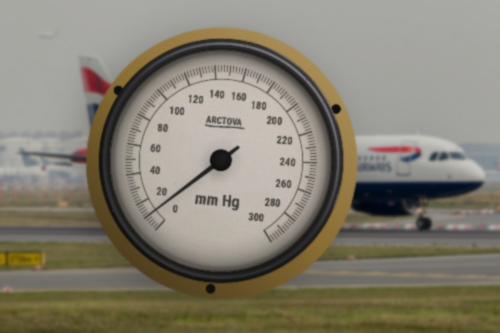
10 mmHg
